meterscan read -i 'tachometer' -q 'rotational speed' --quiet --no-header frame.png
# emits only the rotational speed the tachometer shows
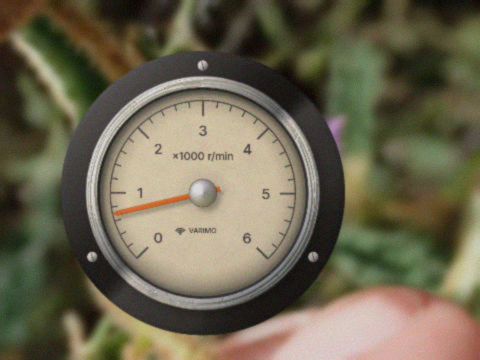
700 rpm
